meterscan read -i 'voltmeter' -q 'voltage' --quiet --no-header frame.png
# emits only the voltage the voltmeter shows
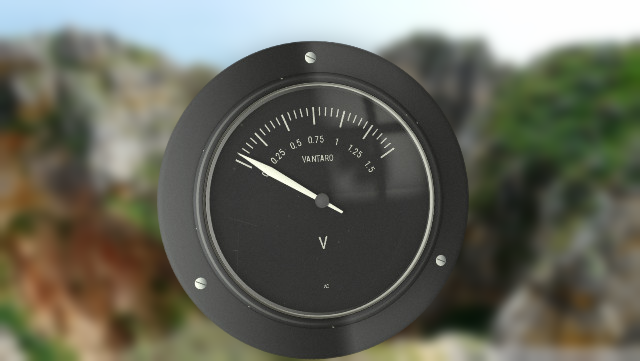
0.05 V
